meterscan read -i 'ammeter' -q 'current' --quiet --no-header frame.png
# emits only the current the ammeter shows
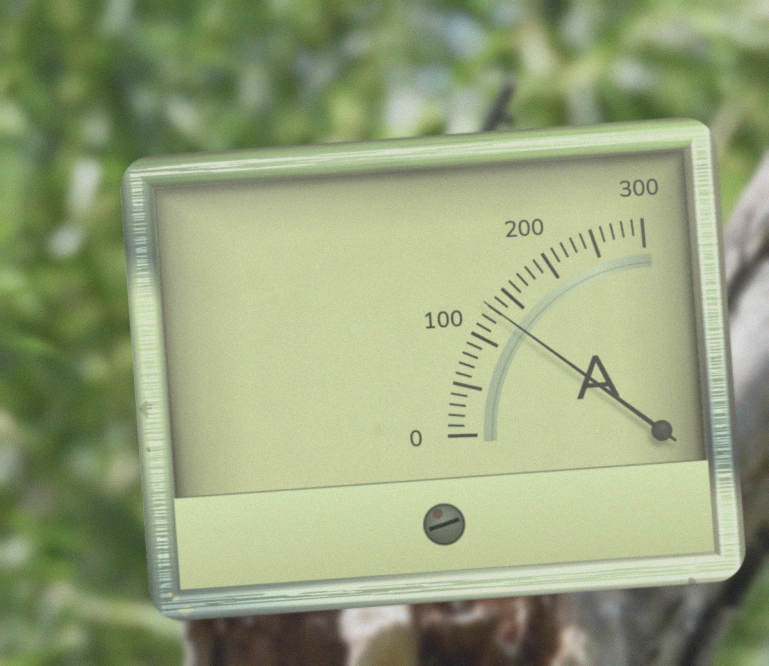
130 A
